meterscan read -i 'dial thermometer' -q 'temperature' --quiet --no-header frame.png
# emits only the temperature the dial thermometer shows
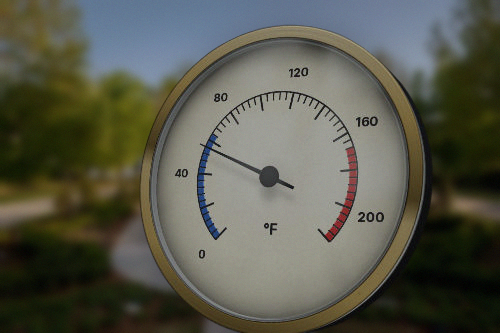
56 °F
